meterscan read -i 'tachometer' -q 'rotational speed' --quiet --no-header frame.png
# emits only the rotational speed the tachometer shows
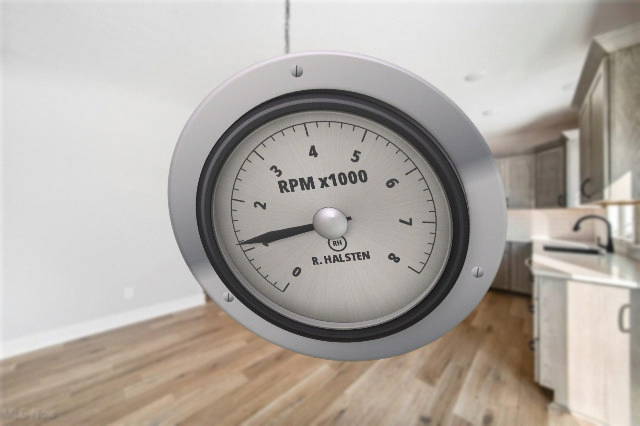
1200 rpm
